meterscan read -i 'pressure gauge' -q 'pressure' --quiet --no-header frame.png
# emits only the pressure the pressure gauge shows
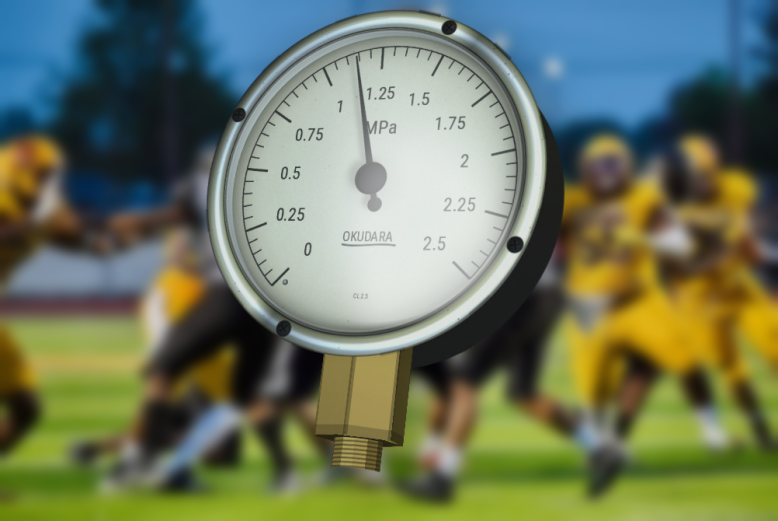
1.15 MPa
